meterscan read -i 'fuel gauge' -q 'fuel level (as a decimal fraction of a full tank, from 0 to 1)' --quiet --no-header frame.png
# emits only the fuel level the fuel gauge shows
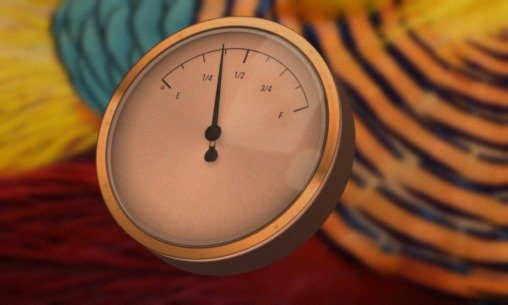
0.375
